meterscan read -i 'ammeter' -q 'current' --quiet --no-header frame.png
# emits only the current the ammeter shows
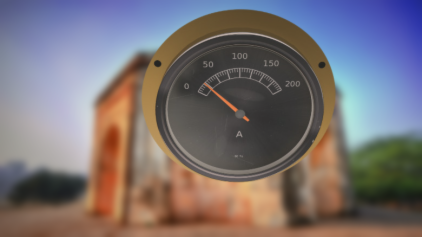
25 A
